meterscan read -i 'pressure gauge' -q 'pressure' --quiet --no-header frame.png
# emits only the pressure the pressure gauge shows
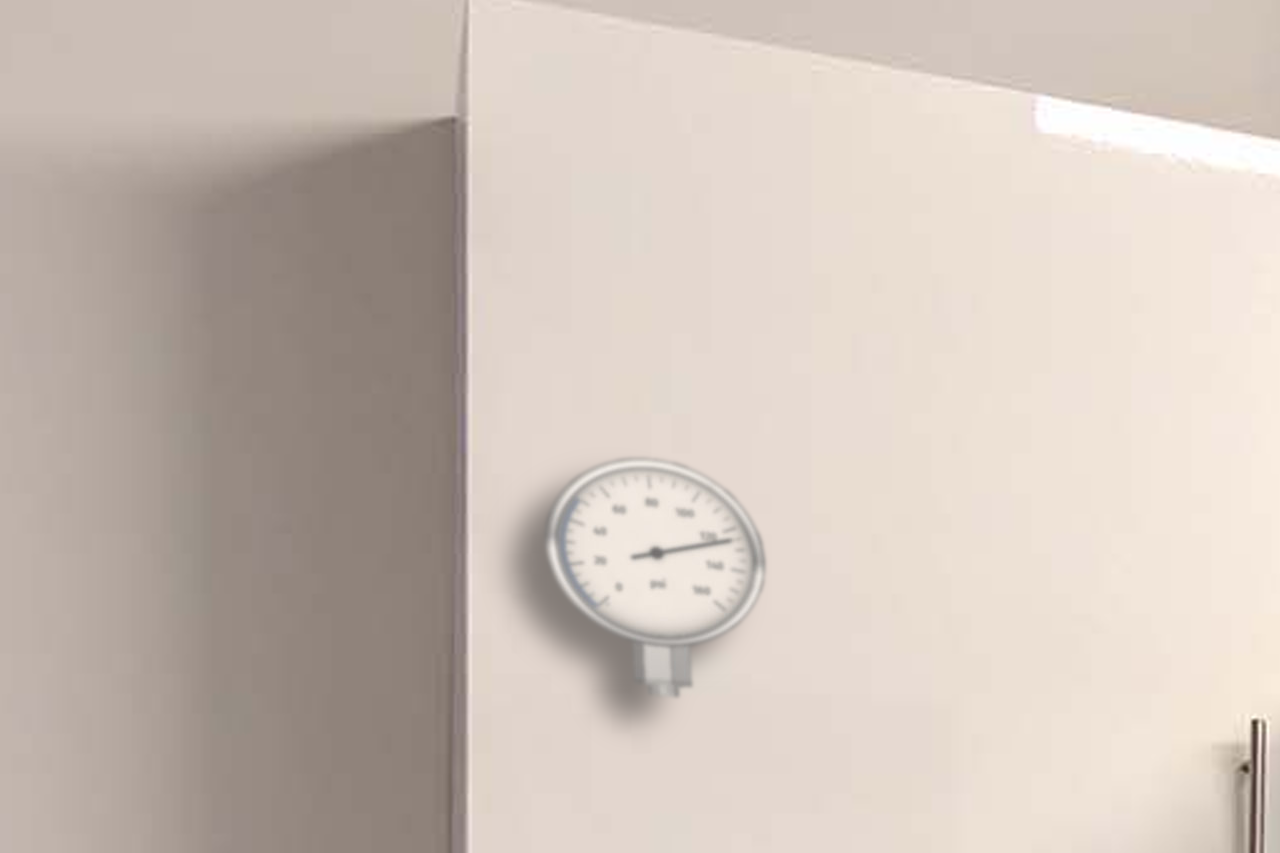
125 psi
